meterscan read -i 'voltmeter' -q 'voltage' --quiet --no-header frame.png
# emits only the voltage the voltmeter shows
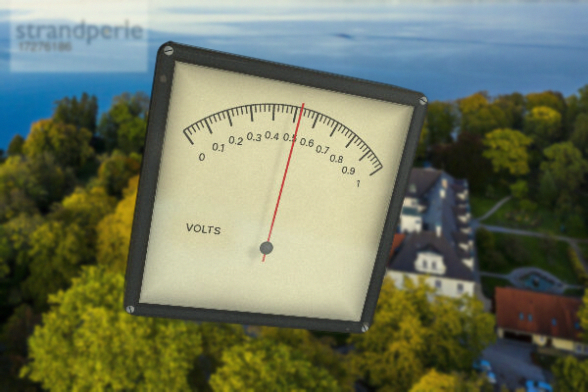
0.52 V
